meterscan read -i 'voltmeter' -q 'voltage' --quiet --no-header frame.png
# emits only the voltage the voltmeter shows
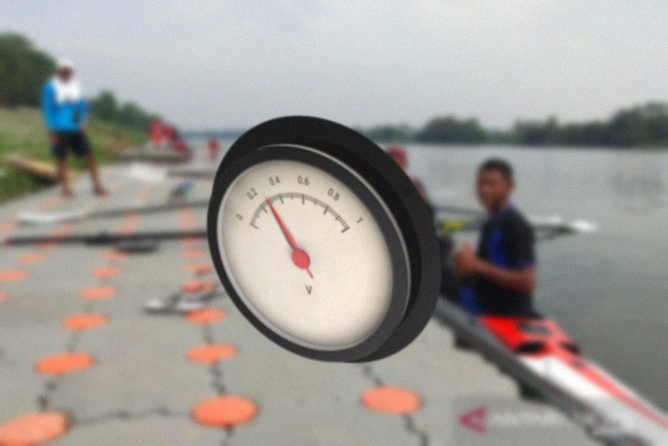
0.3 V
